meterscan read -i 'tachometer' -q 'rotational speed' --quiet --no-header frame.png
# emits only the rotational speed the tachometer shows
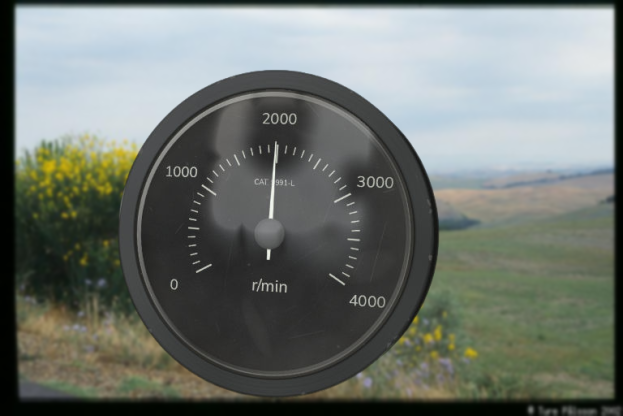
2000 rpm
